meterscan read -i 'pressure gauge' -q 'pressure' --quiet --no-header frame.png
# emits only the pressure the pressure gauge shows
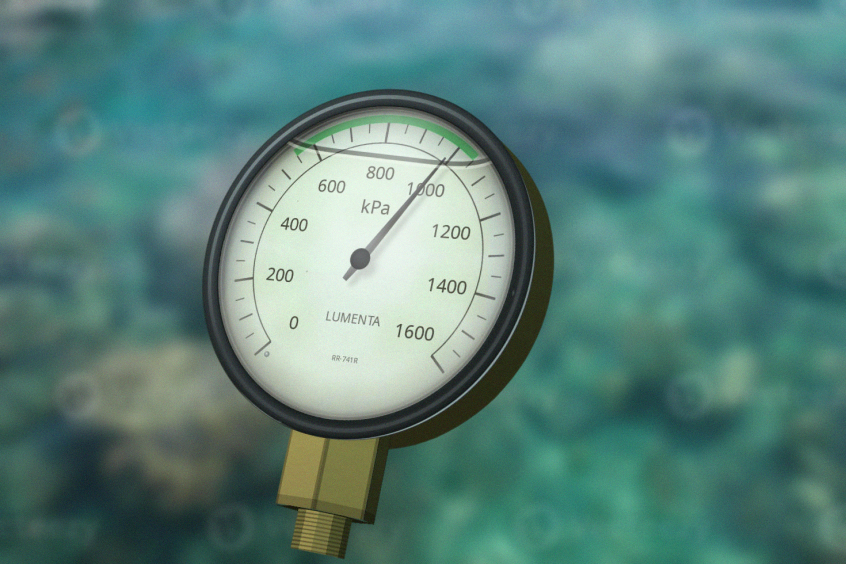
1000 kPa
